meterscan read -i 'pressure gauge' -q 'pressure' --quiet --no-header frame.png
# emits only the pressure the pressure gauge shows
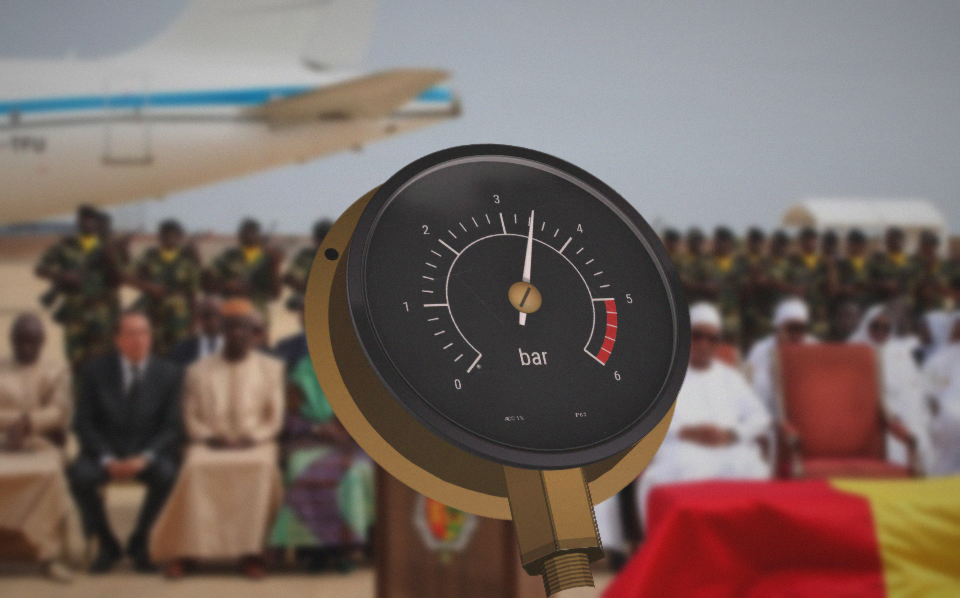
3.4 bar
